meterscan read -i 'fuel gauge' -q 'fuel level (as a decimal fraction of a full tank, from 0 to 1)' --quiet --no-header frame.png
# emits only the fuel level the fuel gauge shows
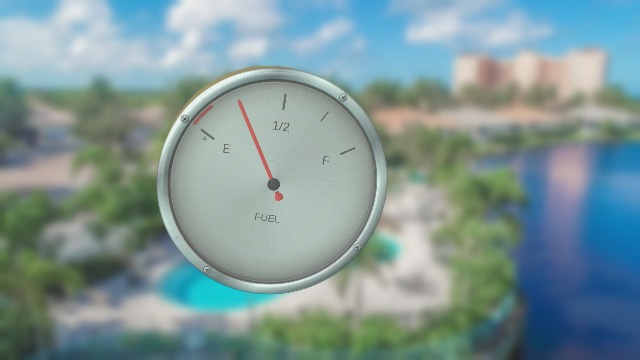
0.25
